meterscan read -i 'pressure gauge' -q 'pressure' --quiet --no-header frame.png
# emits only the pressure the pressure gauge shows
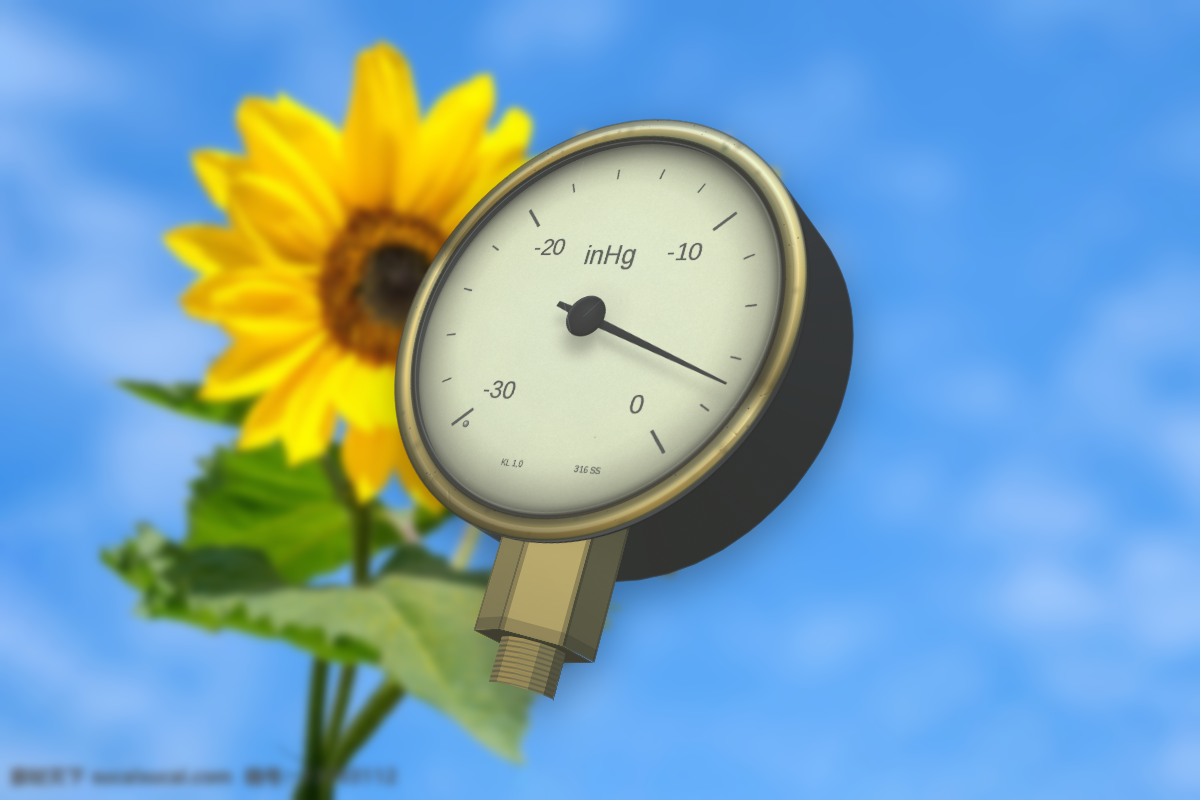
-3 inHg
